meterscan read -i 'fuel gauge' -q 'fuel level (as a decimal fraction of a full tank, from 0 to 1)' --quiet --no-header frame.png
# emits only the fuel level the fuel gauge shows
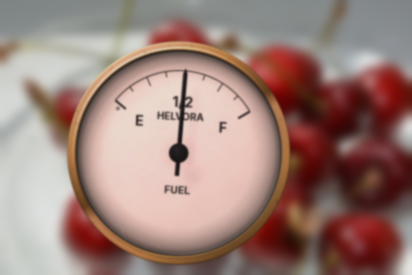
0.5
